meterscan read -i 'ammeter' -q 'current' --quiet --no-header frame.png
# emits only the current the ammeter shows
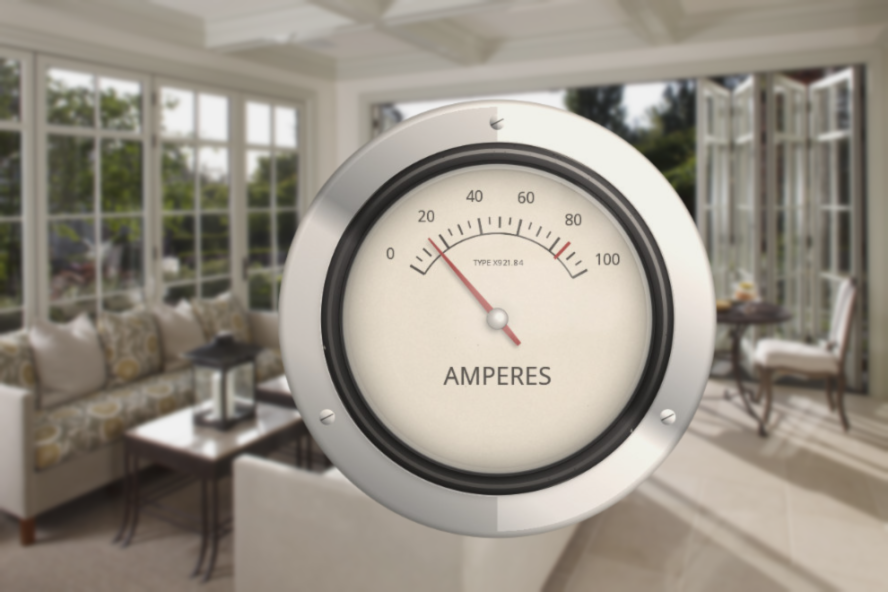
15 A
